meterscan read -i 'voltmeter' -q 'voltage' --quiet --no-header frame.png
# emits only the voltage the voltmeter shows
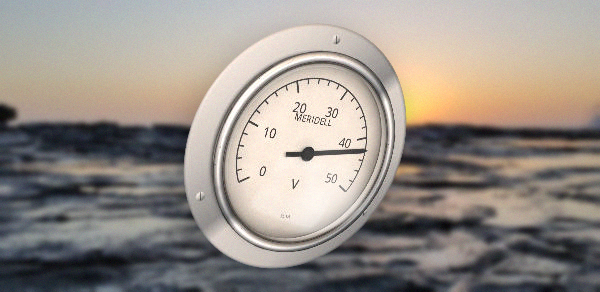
42 V
